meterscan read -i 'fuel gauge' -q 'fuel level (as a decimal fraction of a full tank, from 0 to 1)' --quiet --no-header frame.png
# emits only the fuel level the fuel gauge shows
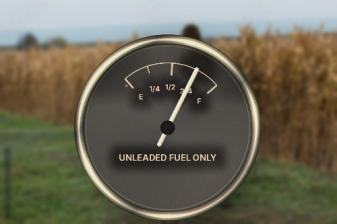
0.75
